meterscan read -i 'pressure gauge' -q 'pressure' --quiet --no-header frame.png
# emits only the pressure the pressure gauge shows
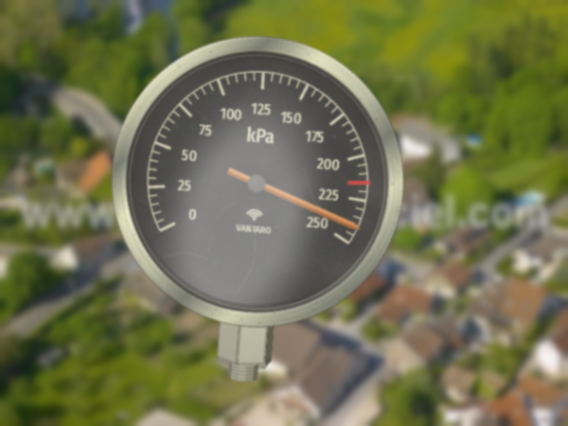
240 kPa
